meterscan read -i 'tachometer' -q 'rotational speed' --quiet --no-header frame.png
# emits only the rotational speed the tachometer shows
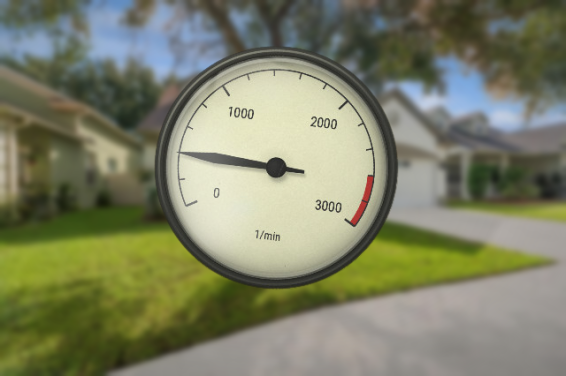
400 rpm
